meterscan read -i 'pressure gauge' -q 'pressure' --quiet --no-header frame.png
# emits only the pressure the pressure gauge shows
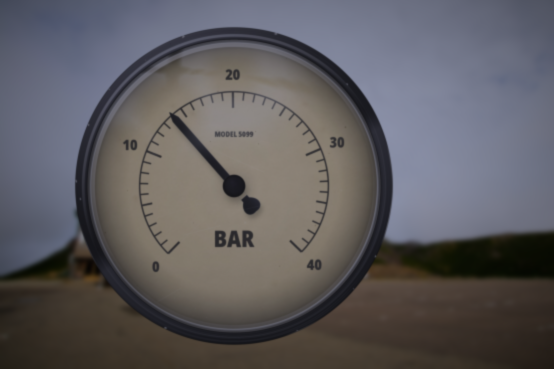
14 bar
